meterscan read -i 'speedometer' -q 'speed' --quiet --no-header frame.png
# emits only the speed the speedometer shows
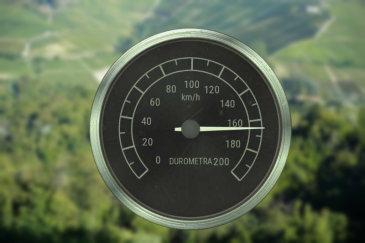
165 km/h
